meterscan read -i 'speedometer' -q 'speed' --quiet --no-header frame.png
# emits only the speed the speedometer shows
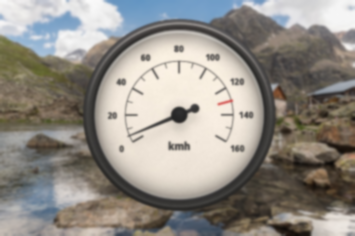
5 km/h
